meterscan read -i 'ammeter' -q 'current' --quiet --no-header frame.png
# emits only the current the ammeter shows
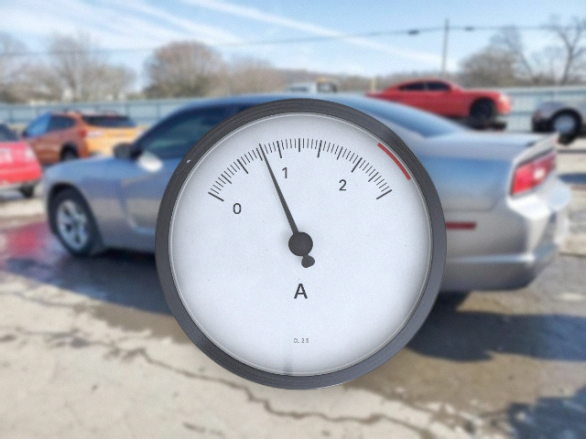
0.8 A
